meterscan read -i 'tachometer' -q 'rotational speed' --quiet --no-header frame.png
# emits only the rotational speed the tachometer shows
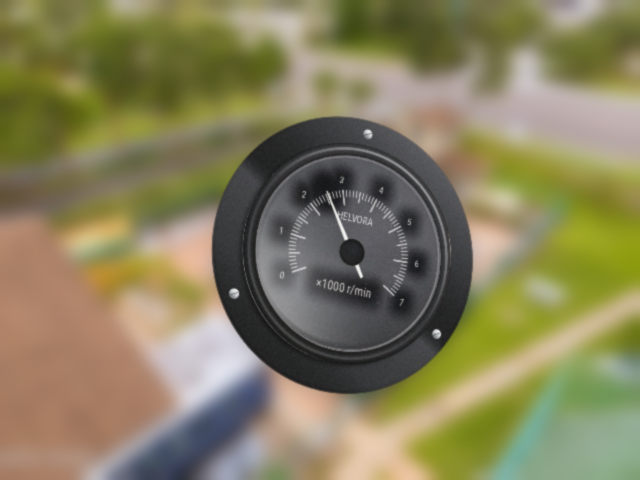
2500 rpm
